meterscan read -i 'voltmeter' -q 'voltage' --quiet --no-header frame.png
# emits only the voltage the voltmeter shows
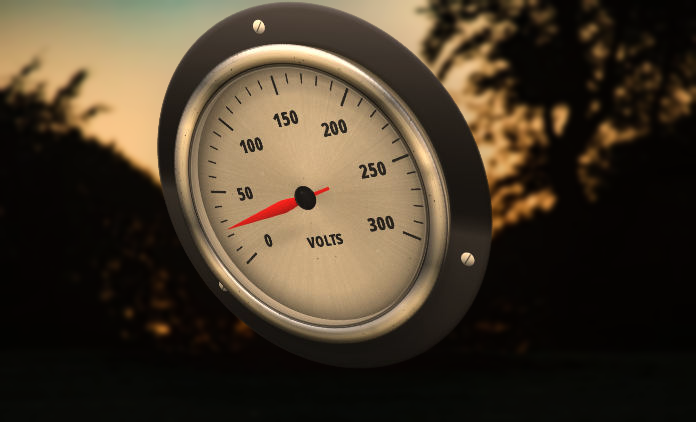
25 V
